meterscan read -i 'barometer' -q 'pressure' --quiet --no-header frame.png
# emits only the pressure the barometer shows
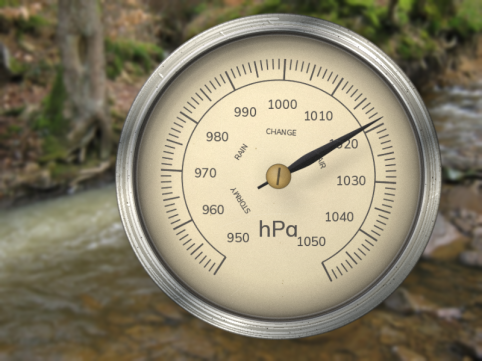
1019 hPa
